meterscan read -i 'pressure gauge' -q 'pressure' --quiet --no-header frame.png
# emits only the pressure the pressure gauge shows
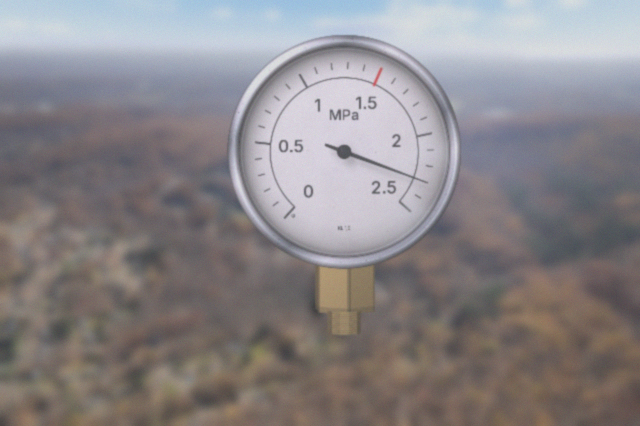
2.3 MPa
